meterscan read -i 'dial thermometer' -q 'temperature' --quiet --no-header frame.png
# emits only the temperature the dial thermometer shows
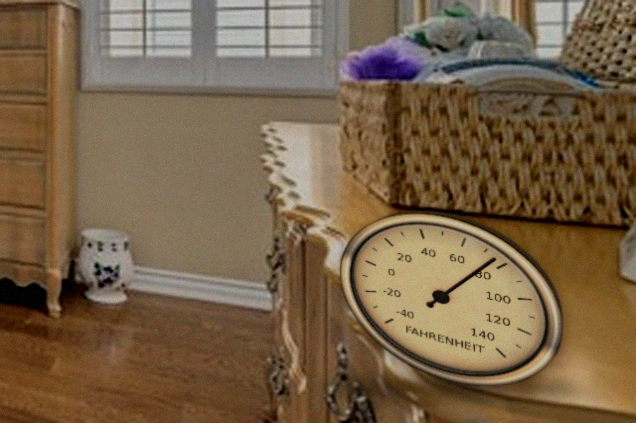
75 °F
